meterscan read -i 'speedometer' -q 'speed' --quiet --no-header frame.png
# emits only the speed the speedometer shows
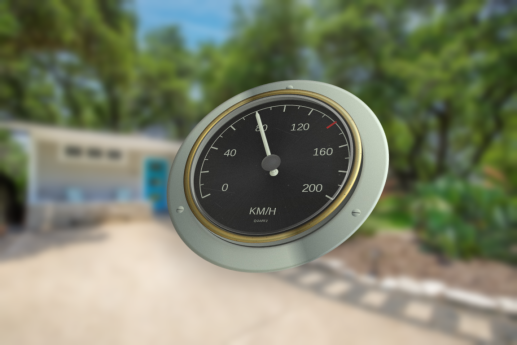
80 km/h
